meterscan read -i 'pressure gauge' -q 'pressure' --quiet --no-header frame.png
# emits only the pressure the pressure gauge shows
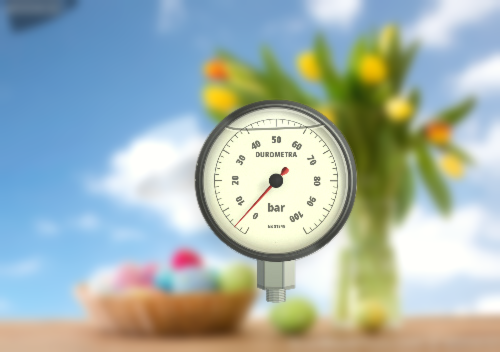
4 bar
